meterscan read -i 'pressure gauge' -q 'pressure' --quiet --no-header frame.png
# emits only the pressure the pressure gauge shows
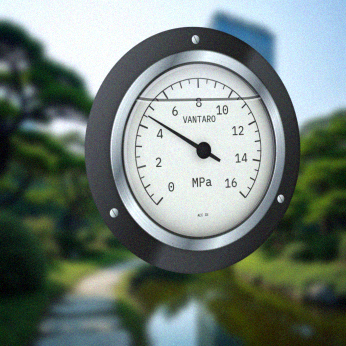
4.5 MPa
